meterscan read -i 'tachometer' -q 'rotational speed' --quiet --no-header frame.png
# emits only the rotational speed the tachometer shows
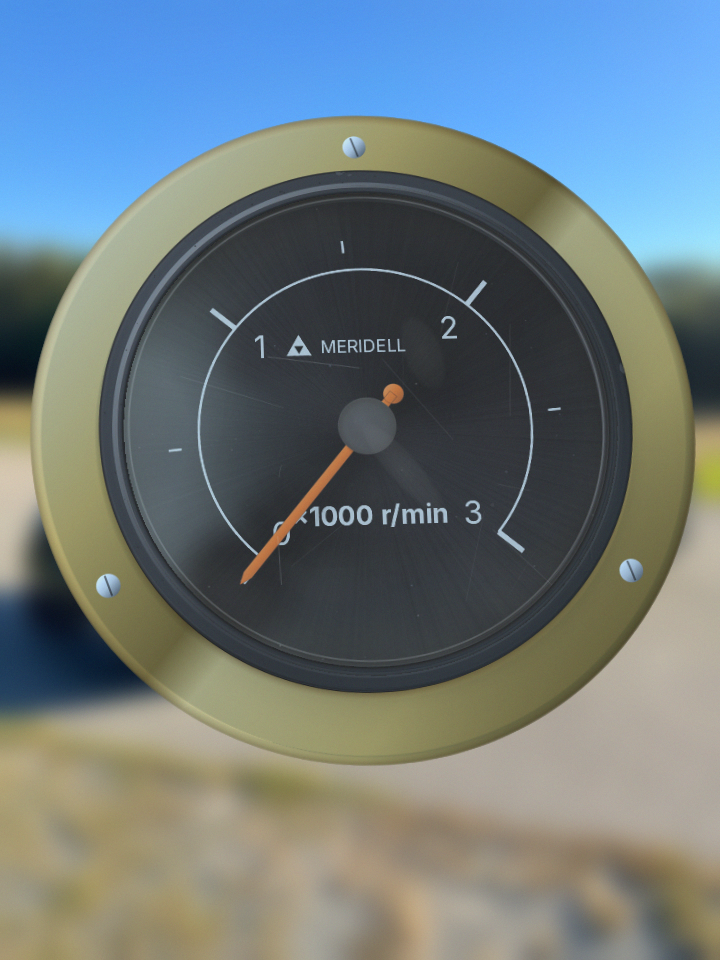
0 rpm
